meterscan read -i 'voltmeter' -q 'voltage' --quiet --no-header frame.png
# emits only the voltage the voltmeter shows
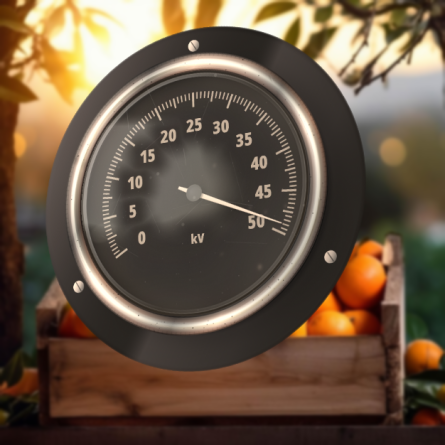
49 kV
